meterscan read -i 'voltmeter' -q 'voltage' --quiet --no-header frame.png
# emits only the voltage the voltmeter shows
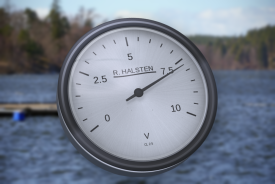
7.75 V
